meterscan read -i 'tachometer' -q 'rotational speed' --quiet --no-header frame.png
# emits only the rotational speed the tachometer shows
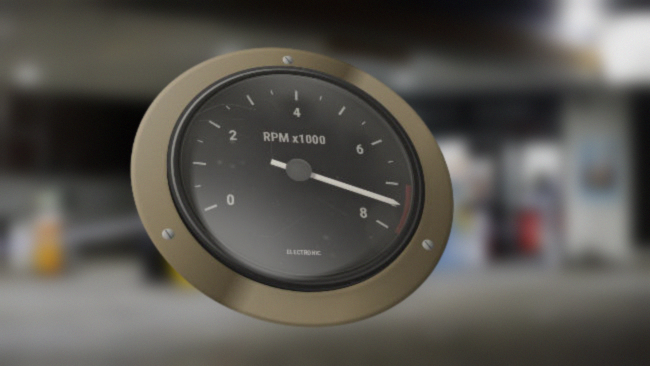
7500 rpm
